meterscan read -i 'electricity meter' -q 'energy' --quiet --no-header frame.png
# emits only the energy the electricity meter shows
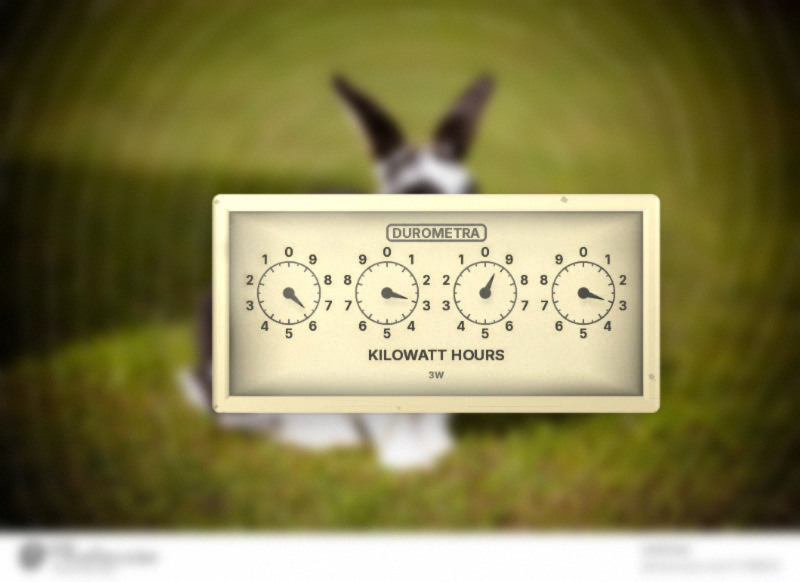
6293 kWh
